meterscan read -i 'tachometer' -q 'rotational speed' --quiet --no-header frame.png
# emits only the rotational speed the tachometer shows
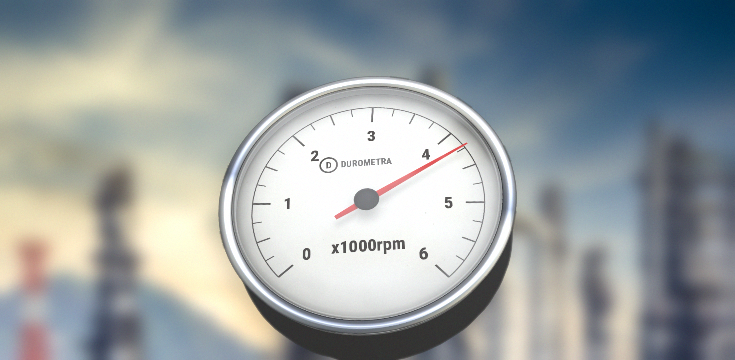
4250 rpm
